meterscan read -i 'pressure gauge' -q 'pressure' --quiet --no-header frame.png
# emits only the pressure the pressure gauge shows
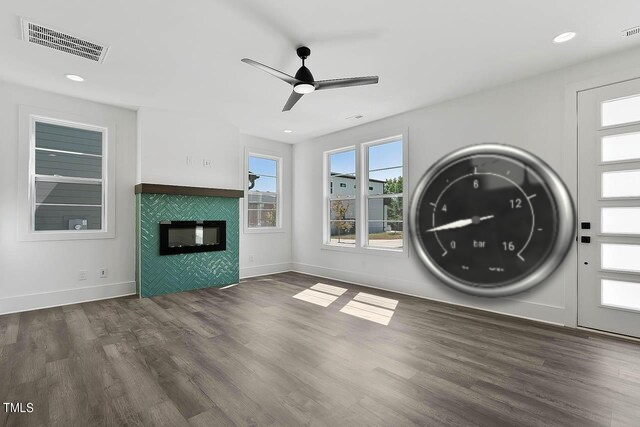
2 bar
